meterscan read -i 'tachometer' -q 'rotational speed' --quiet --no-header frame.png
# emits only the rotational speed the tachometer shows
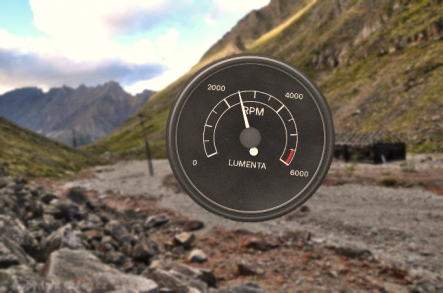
2500 rpm
